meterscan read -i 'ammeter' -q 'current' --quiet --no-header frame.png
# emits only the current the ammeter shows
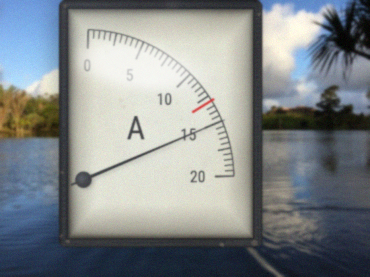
15 A
